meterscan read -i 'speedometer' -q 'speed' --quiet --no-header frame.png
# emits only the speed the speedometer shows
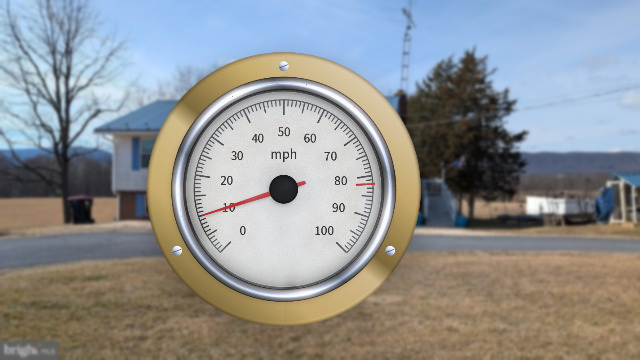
10 mph
